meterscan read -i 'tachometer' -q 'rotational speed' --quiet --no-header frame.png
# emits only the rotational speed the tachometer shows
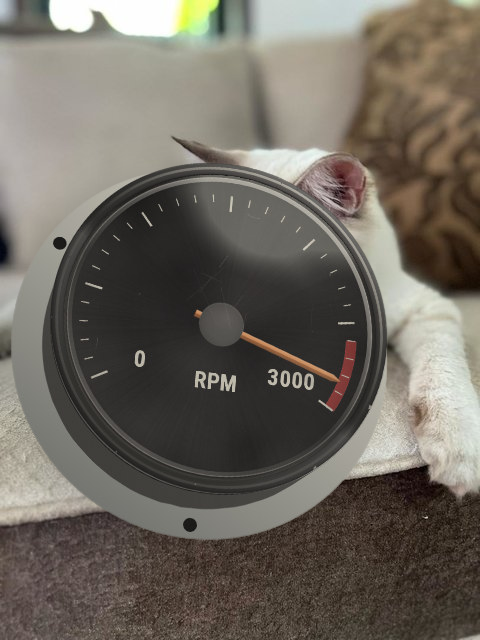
2850 rpm
